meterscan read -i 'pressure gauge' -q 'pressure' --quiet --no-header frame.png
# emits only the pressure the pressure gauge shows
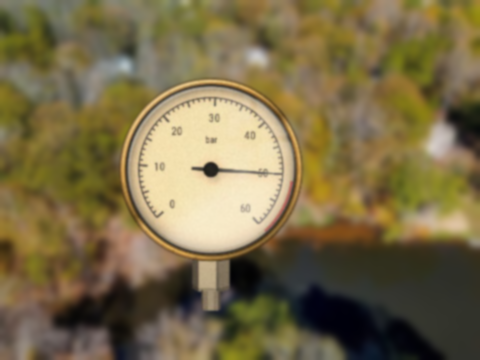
50 bar
